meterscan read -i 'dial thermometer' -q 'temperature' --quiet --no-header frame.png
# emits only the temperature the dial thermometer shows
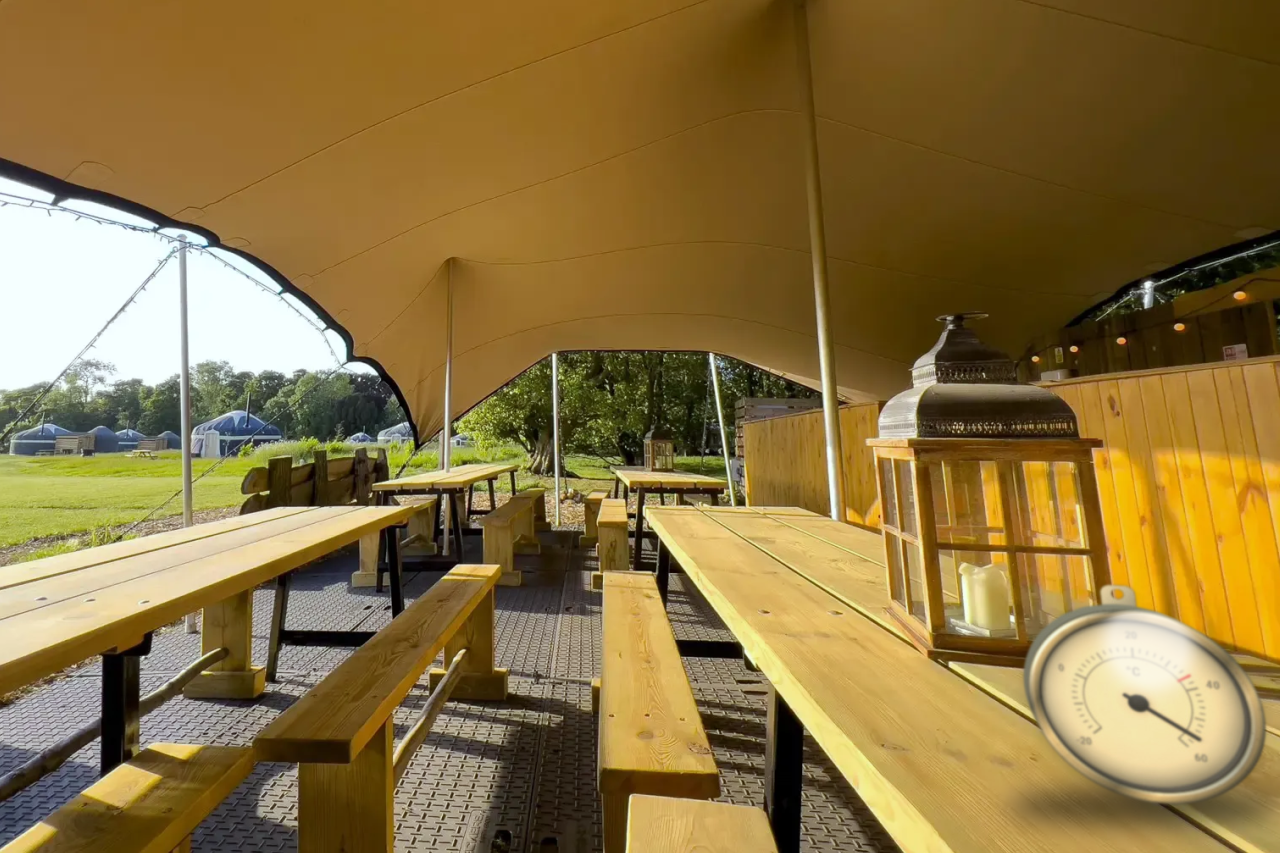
56 °C
